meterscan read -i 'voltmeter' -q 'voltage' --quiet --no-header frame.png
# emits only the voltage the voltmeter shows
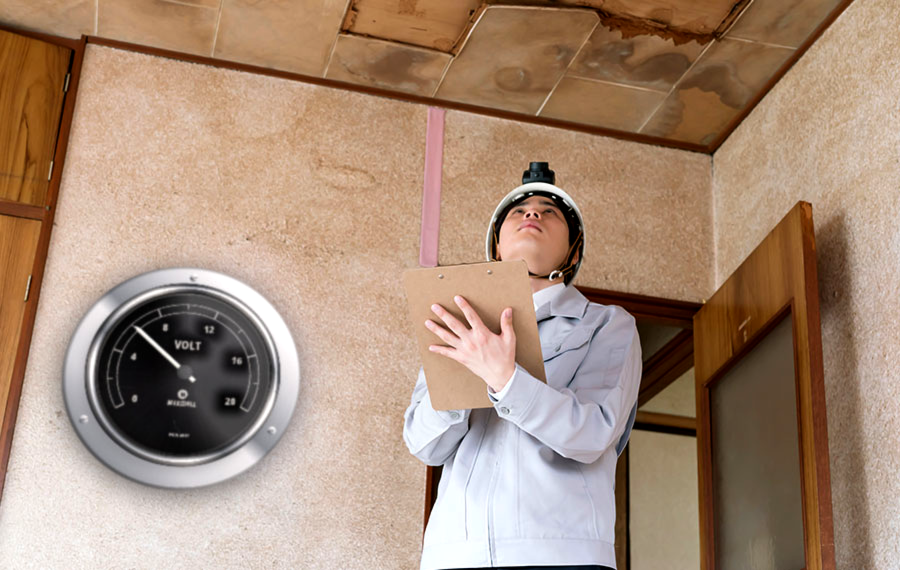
6 V
